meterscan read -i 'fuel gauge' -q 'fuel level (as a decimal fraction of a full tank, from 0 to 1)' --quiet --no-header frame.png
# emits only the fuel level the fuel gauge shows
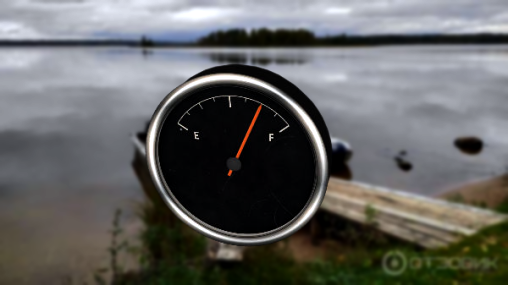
0.75
